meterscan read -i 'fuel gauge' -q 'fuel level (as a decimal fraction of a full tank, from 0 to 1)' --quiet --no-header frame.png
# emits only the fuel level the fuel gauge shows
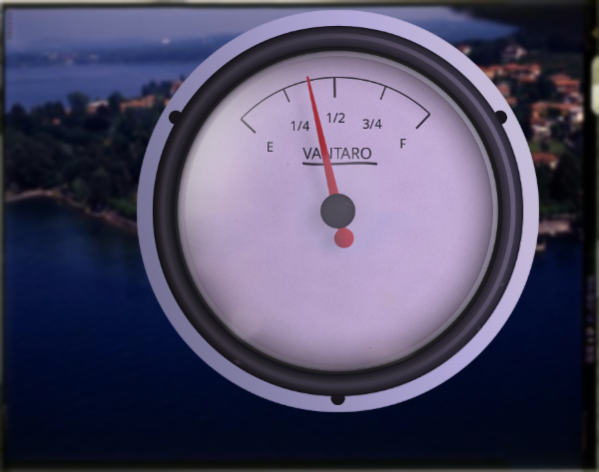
0.375
